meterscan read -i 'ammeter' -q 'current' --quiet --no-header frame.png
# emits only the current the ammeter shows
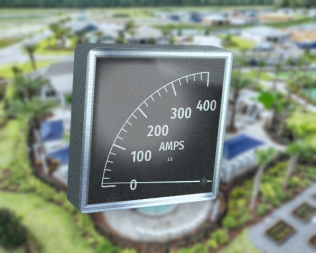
10 A
